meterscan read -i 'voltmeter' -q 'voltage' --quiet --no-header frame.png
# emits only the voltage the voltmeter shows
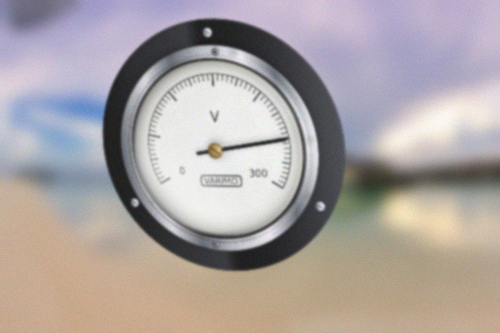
250 V
